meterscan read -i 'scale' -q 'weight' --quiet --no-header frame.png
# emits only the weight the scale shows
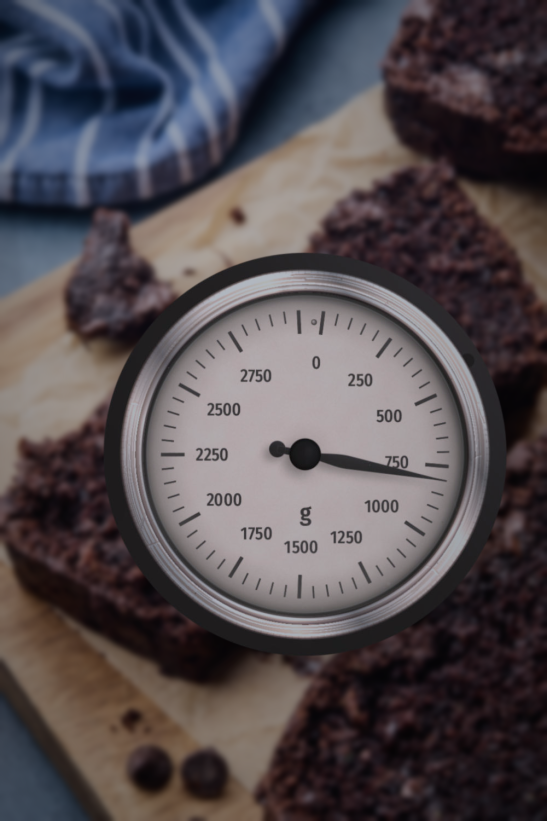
800 g
